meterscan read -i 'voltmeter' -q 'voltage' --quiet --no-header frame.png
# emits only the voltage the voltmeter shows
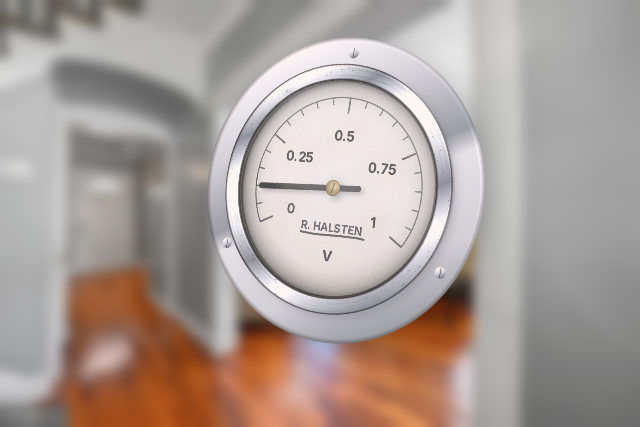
0.1 V
